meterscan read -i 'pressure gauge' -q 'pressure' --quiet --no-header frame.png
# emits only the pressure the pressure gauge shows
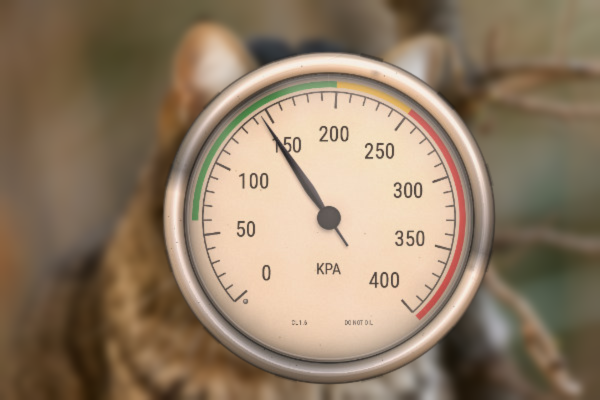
145 kPa
